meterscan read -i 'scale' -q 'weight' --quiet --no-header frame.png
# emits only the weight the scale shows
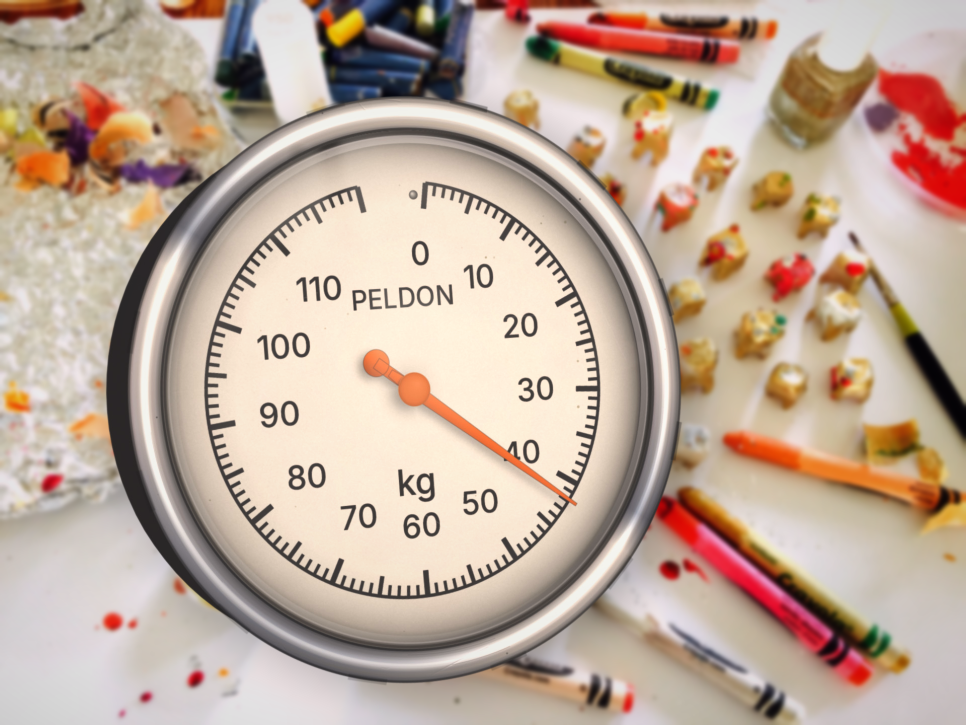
42 kg
